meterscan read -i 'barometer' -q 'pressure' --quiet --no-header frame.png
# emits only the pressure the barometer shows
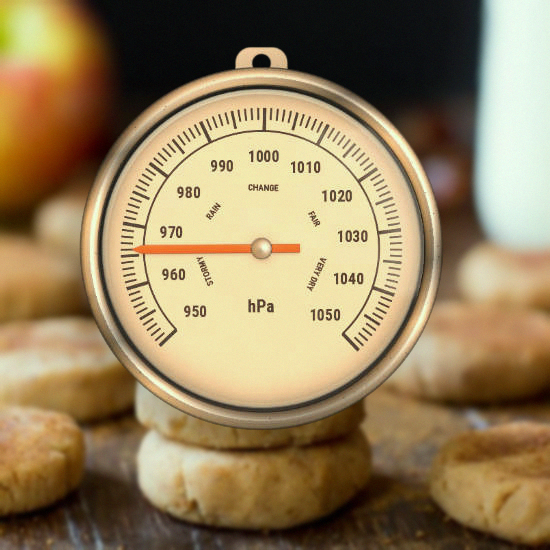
966 hPa
